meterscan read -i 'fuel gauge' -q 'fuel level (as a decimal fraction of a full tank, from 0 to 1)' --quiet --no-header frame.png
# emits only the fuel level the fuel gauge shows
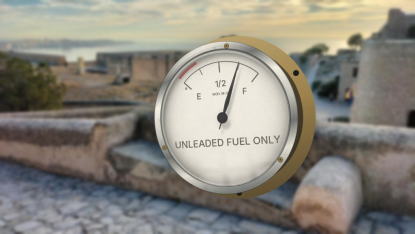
0.75
